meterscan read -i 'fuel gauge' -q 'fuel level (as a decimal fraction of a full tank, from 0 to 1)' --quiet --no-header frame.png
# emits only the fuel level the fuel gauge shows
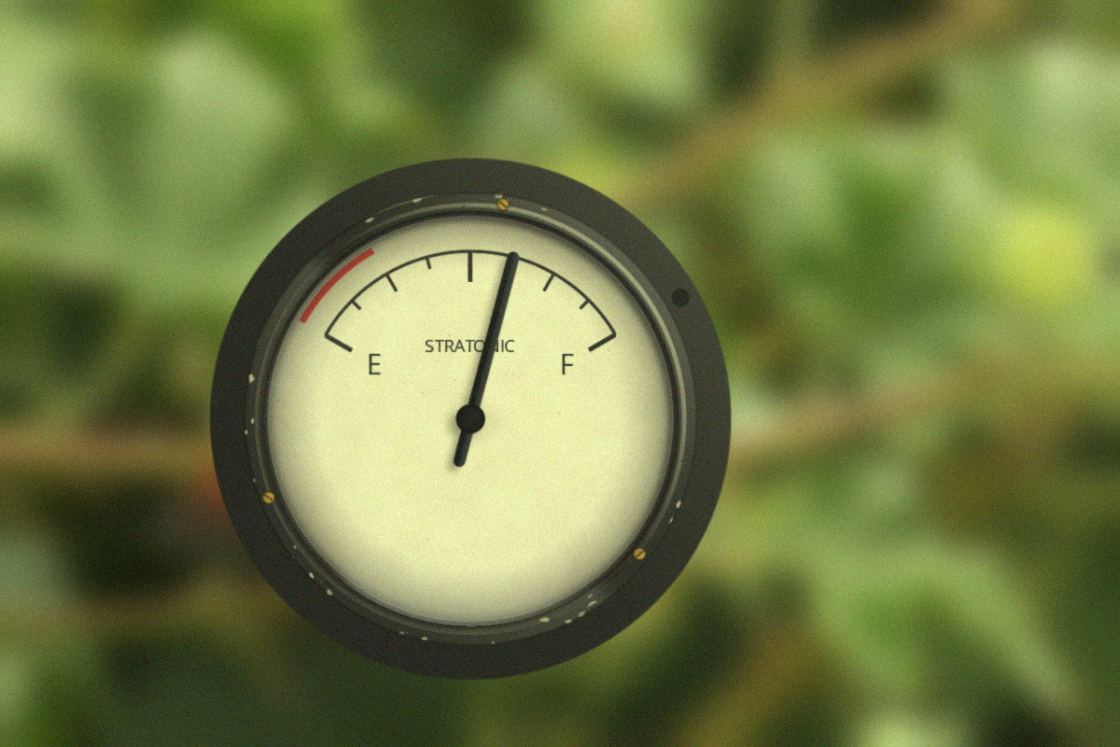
0.625
